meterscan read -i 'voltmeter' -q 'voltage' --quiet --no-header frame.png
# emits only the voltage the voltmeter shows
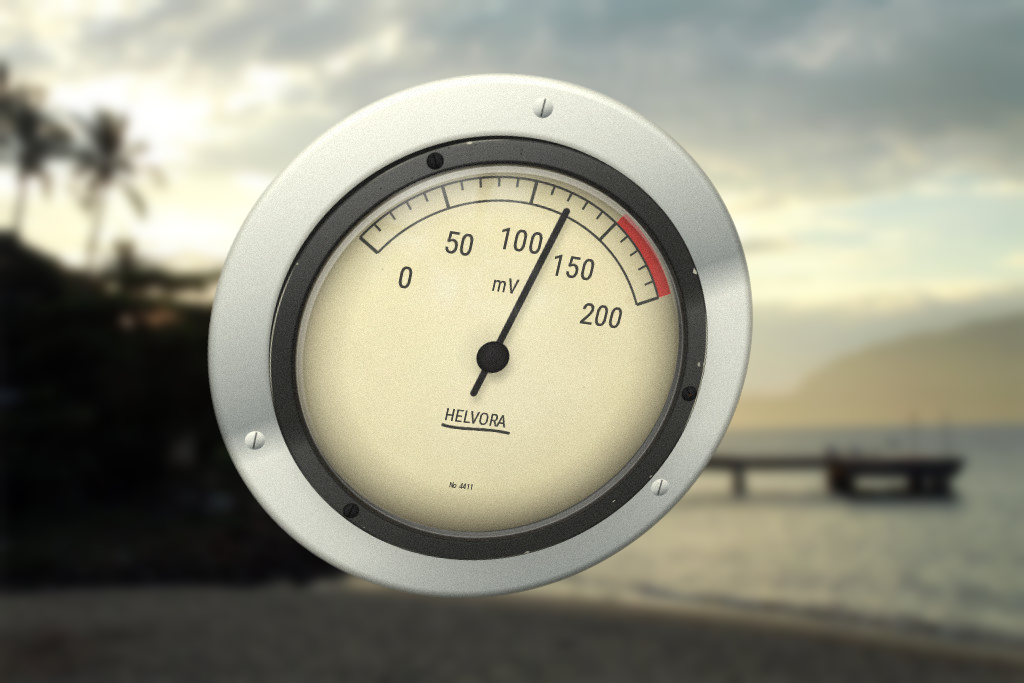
120 mV
